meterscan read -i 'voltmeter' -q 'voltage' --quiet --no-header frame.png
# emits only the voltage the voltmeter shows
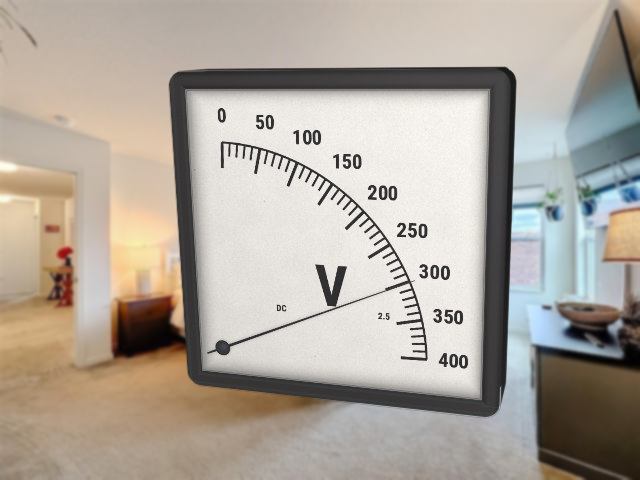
300 V
